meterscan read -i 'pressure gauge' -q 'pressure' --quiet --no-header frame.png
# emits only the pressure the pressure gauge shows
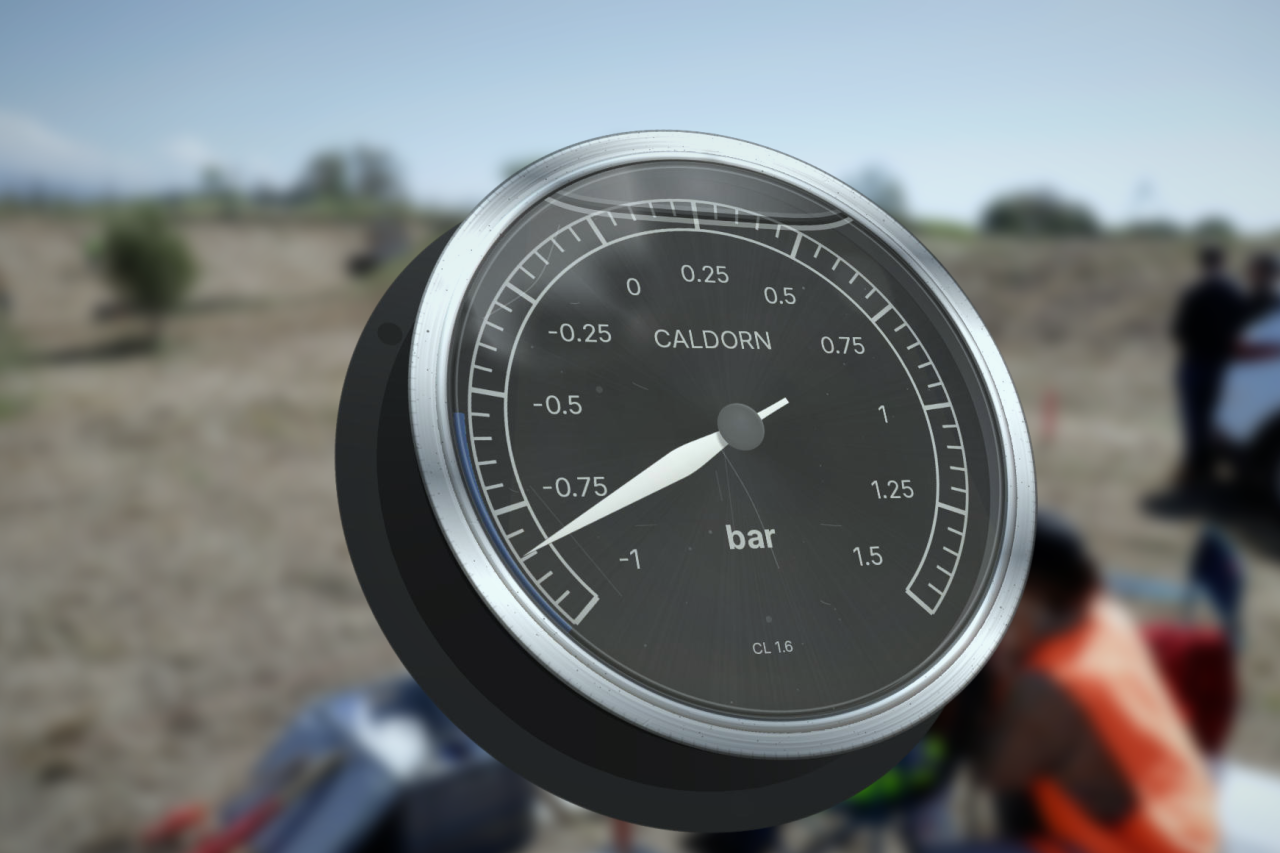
-0.85 bar
